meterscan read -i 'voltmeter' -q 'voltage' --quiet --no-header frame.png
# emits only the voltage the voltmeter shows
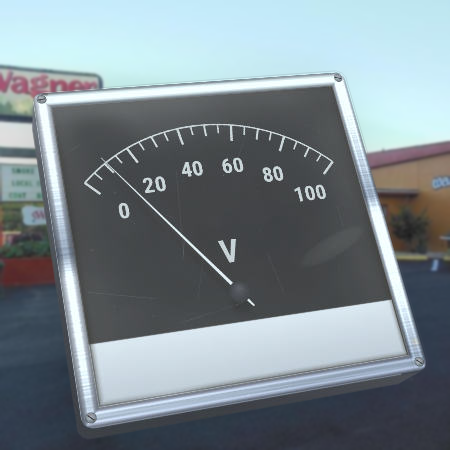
10 V
